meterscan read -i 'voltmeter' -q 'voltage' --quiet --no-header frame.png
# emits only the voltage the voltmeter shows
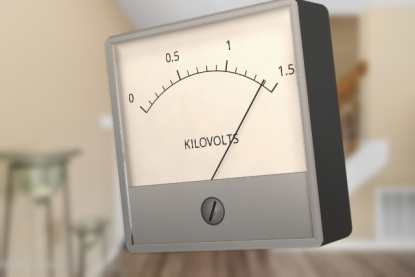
1.4 kV
